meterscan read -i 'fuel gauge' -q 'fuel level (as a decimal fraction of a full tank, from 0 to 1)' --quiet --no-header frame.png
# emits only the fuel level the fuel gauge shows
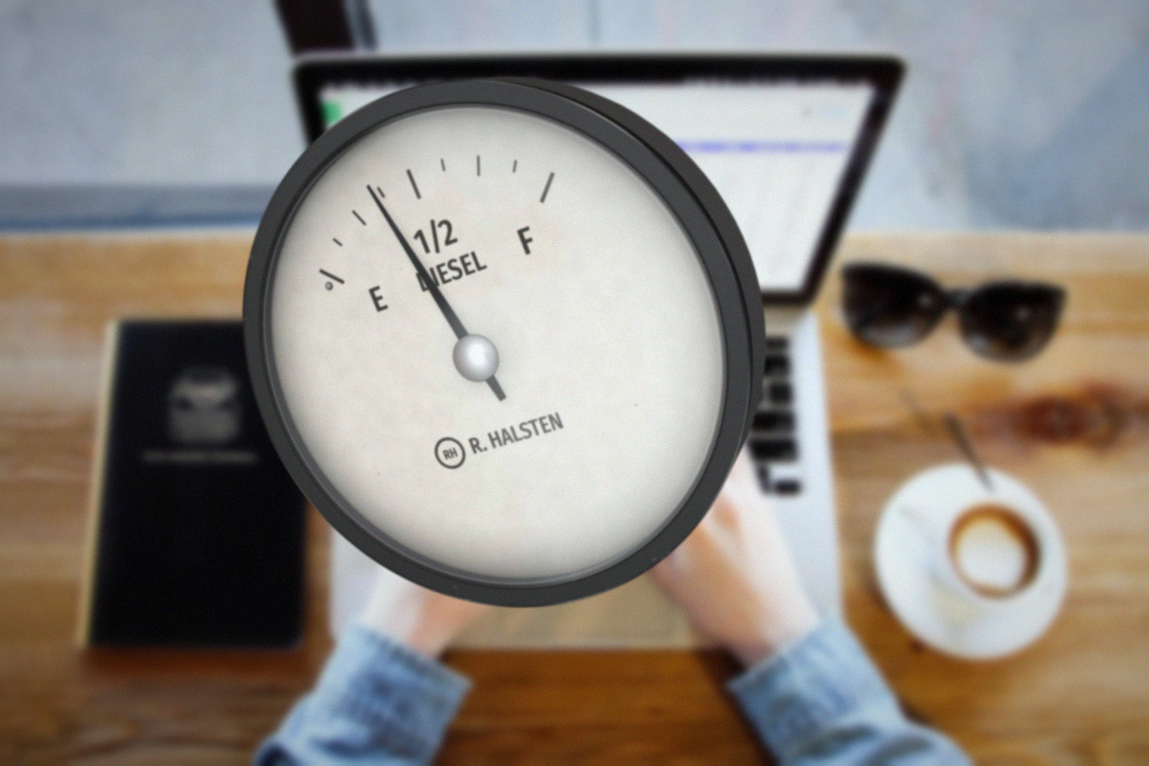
0.375
